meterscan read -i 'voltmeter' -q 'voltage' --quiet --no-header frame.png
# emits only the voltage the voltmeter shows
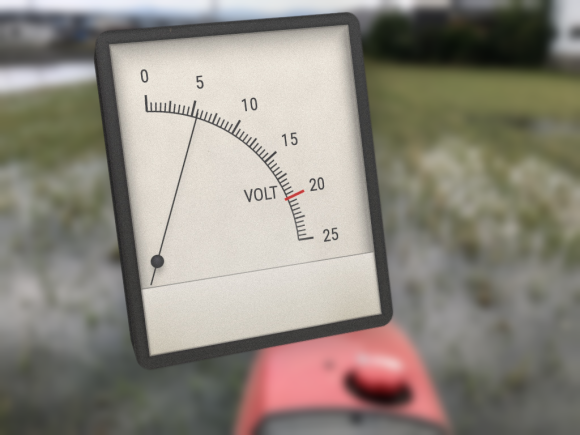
5.5 V
